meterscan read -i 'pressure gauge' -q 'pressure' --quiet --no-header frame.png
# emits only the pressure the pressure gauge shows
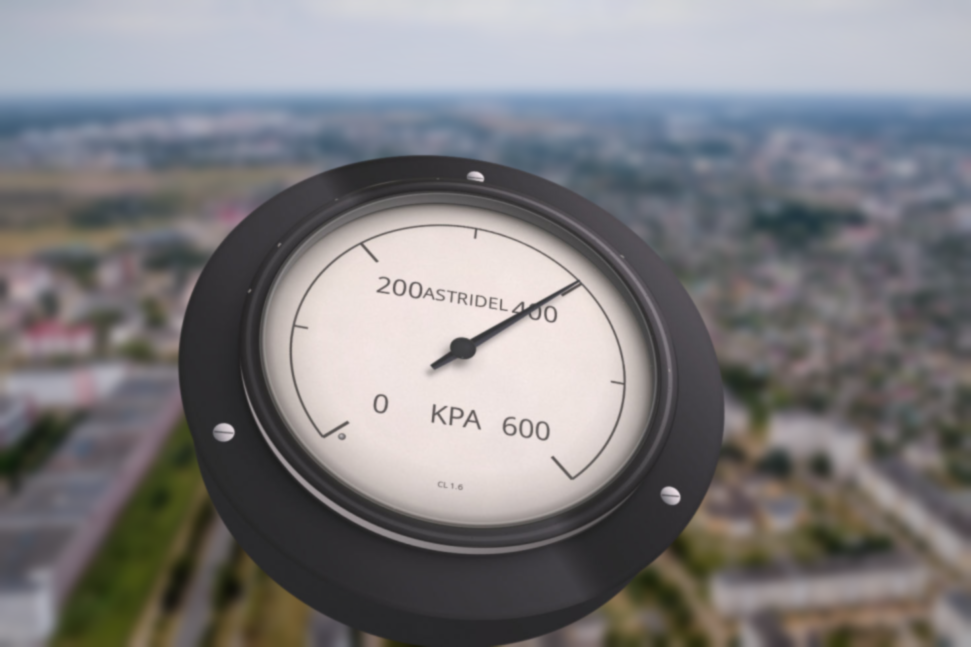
400 kPa
